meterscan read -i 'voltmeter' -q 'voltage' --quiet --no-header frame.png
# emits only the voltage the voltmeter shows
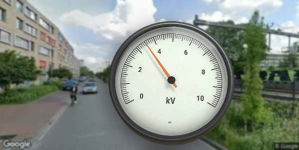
3.5 kV
